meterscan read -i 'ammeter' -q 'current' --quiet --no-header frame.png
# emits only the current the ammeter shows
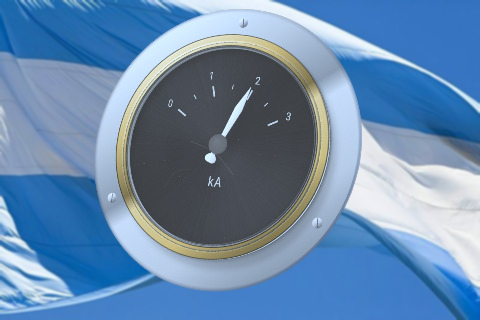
2 kA
